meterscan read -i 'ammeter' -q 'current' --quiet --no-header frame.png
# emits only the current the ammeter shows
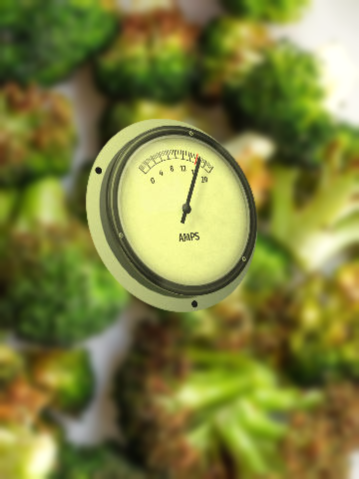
16 A
